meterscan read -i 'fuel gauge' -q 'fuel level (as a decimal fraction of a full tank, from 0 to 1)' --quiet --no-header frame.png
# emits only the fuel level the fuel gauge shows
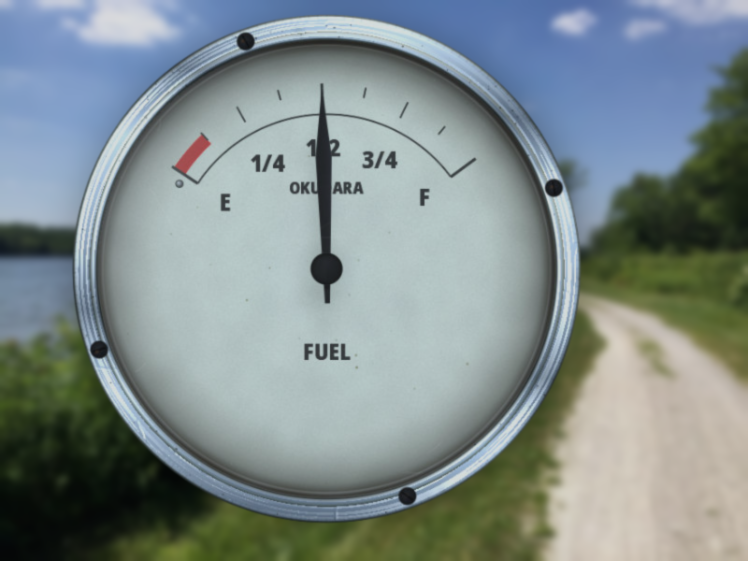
0.5
